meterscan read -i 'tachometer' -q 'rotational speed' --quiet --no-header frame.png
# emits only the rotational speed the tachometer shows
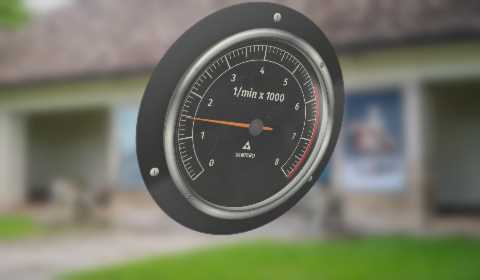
1500 rpm
